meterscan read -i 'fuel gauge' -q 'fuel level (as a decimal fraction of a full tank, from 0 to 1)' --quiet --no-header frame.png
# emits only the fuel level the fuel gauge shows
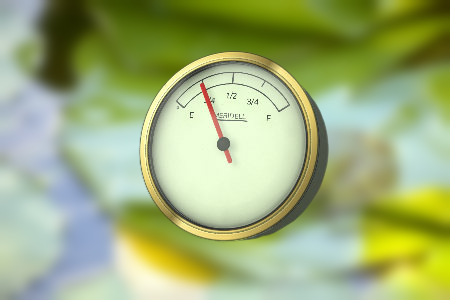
0.25
